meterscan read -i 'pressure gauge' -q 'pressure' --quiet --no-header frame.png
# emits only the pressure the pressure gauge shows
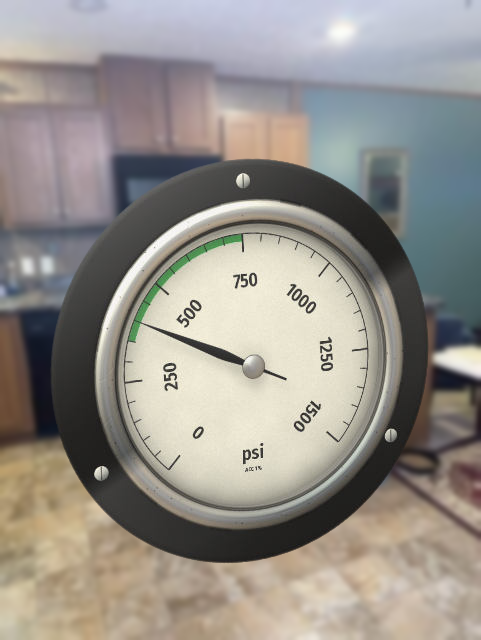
400 psi
